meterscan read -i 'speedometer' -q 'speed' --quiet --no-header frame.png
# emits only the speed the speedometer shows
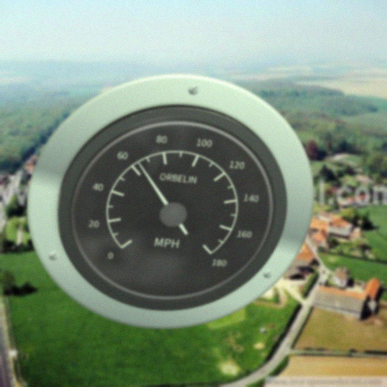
65 mph
